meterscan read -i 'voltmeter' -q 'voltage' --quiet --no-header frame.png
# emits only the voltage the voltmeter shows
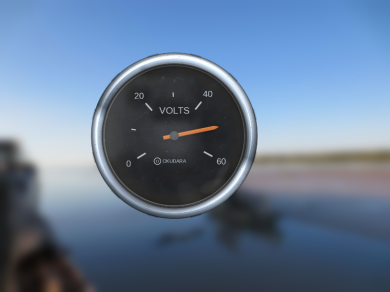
50 V
